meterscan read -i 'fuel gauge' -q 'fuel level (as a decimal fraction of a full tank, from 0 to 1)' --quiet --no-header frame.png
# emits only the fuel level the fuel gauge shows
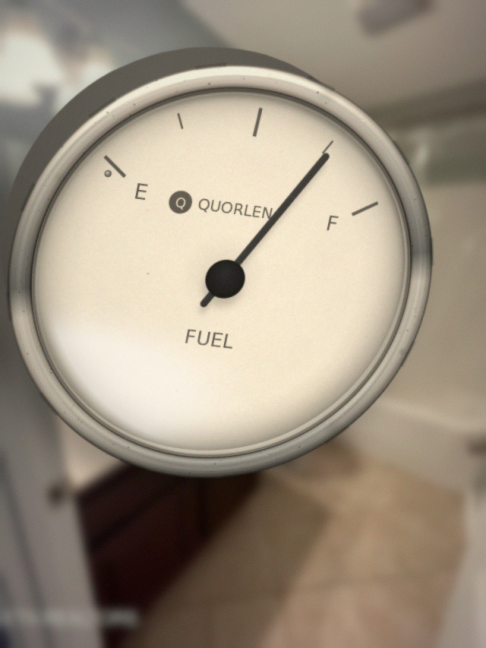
0.75
